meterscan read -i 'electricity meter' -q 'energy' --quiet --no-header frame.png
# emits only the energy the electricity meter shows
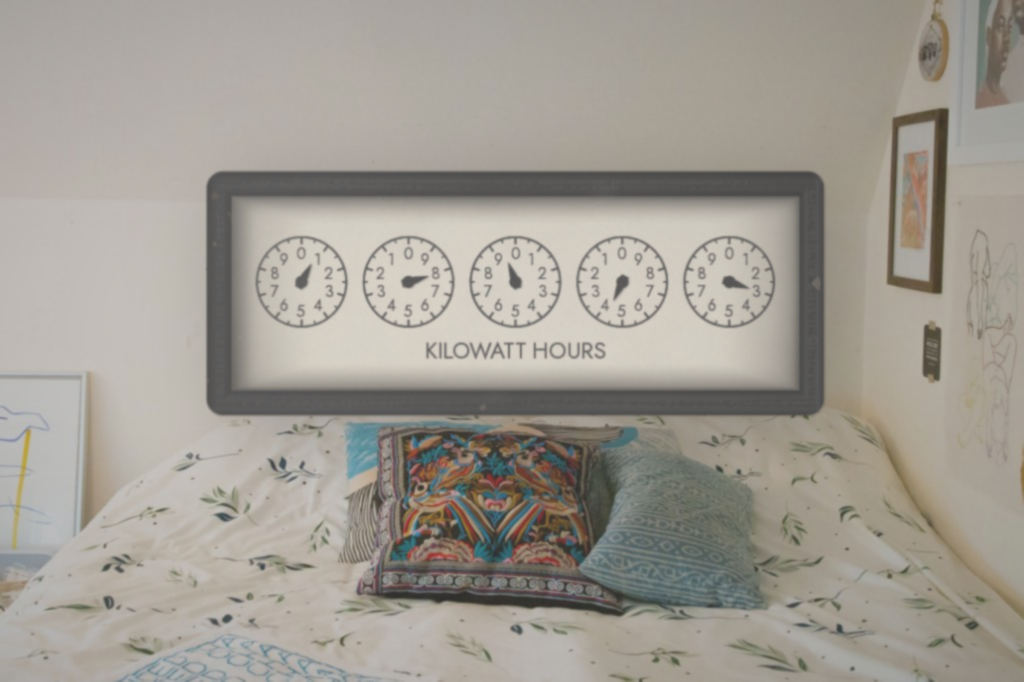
7943 kWh
